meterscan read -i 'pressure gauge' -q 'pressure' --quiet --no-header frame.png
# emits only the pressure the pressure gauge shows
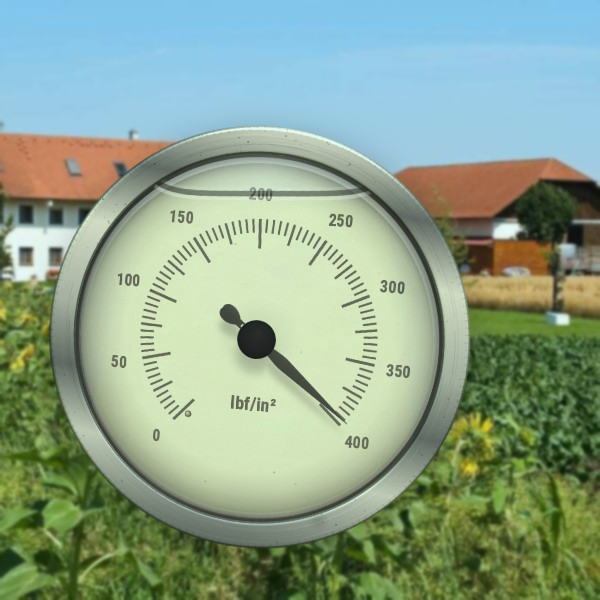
395 psi
